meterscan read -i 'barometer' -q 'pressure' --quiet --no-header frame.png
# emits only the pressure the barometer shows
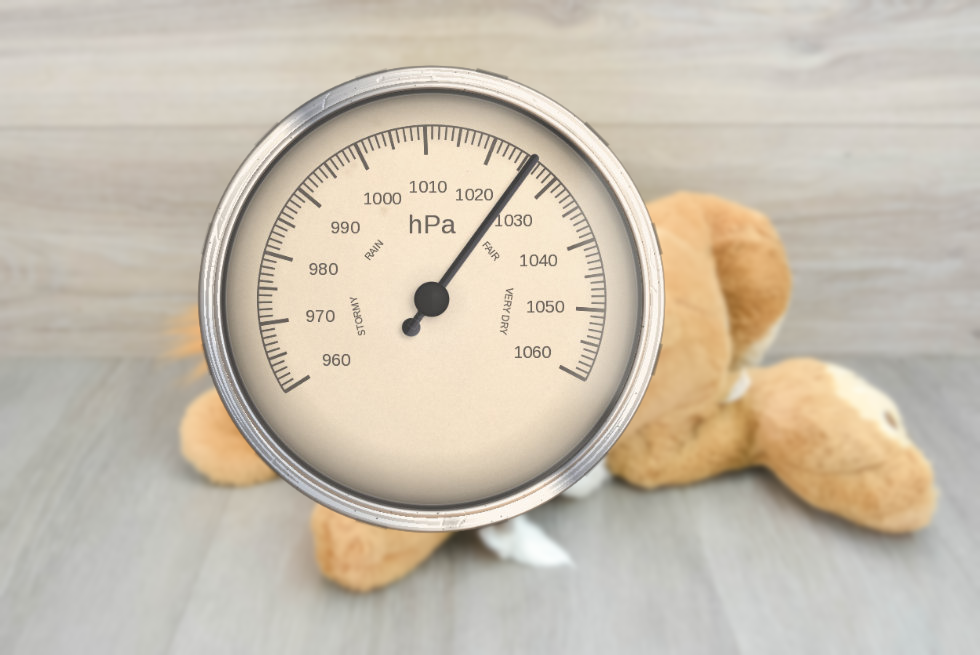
1026 hPa
